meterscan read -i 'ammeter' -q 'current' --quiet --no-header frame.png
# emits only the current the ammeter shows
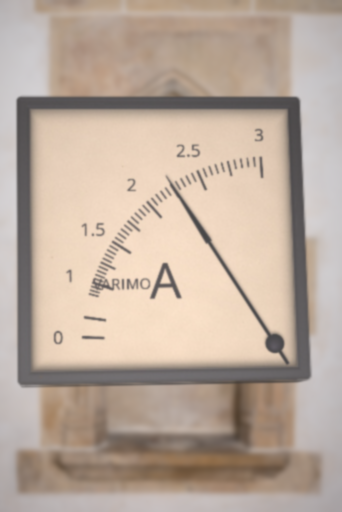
2.25 A
